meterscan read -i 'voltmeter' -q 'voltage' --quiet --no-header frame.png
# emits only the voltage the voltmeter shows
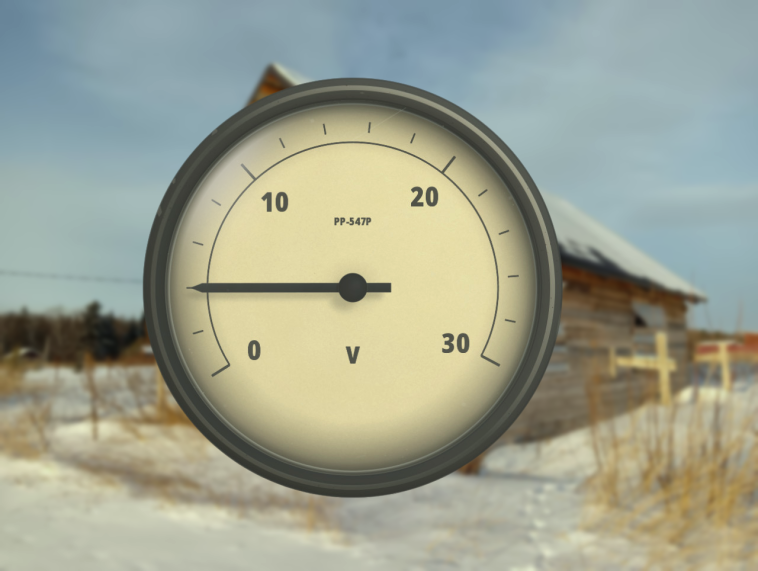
4 V
